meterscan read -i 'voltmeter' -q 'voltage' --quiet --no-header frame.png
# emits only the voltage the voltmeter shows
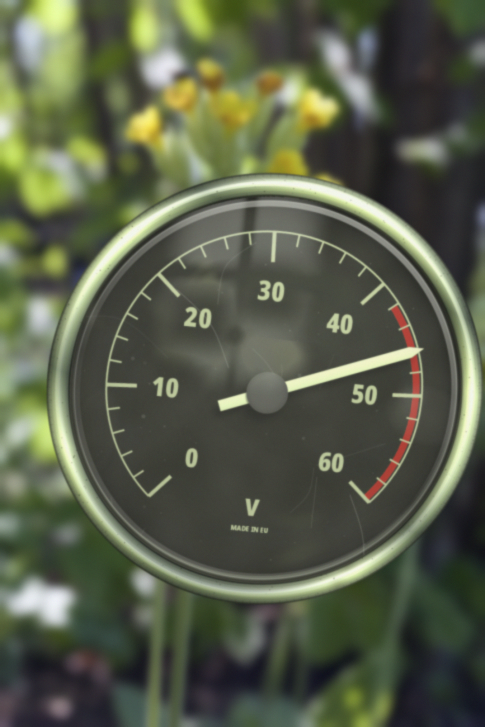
46 V
